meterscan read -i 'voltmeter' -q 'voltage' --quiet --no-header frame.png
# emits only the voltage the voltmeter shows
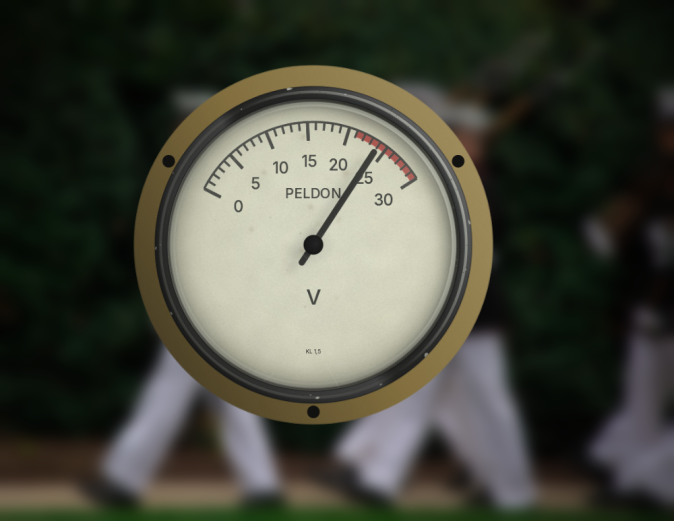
24 V
